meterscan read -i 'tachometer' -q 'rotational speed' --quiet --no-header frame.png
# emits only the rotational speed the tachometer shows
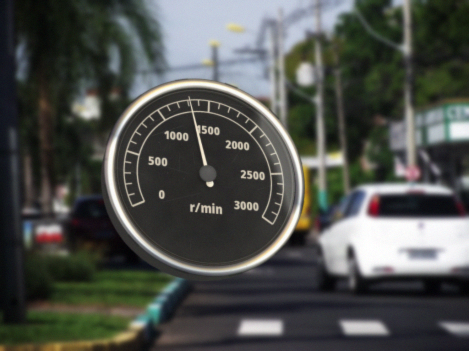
1300 rpm
